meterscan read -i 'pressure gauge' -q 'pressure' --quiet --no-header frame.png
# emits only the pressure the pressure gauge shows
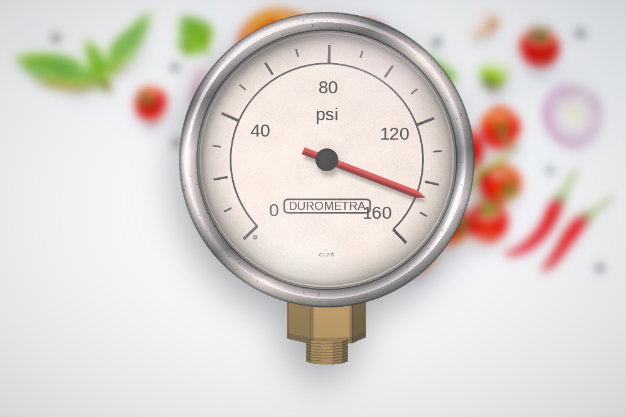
145 psi
